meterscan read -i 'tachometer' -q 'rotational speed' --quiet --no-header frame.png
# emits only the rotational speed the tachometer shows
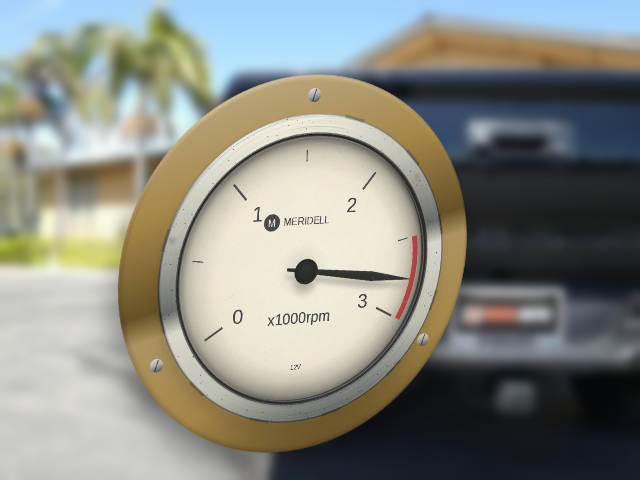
2750 rpm
